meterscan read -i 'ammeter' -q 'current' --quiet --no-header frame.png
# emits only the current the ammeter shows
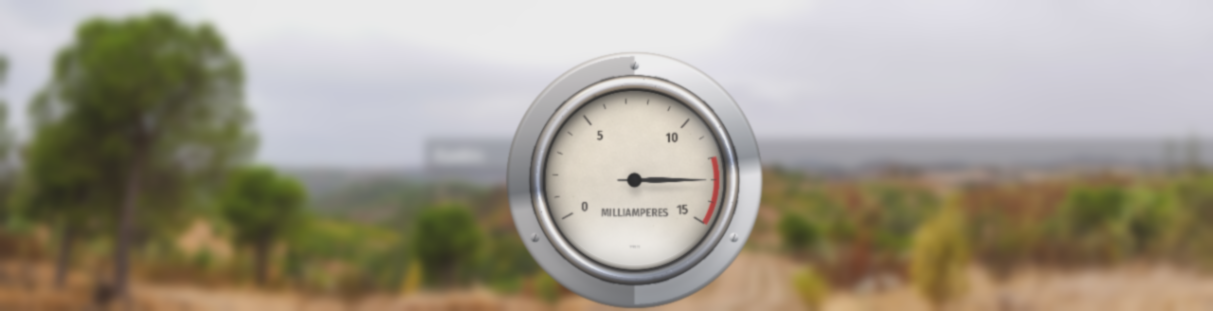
13 mA
